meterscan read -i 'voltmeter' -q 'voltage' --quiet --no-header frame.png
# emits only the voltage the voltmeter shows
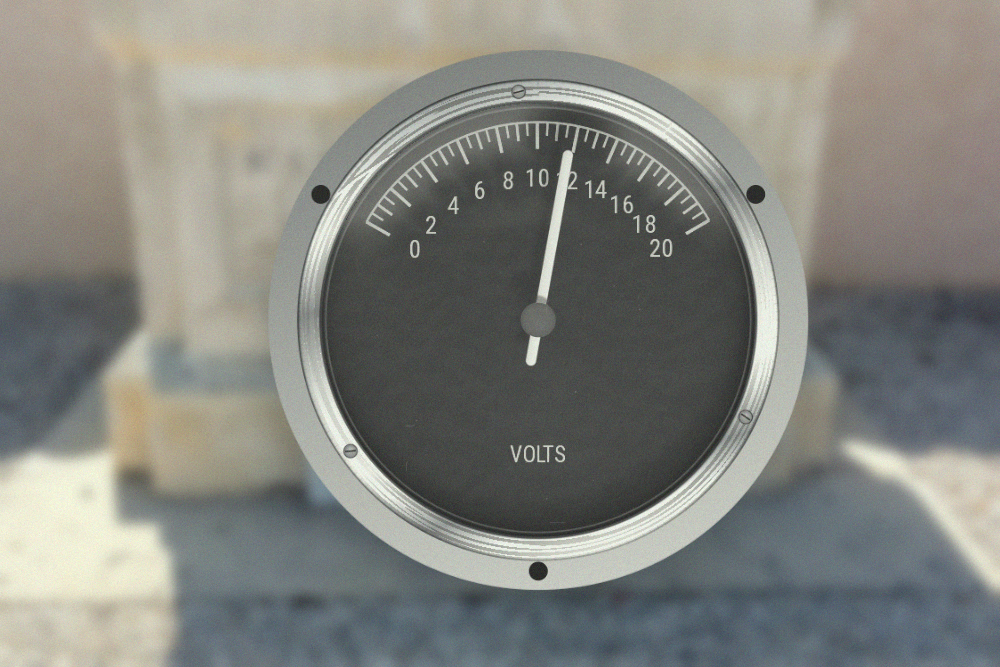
11.75 V
